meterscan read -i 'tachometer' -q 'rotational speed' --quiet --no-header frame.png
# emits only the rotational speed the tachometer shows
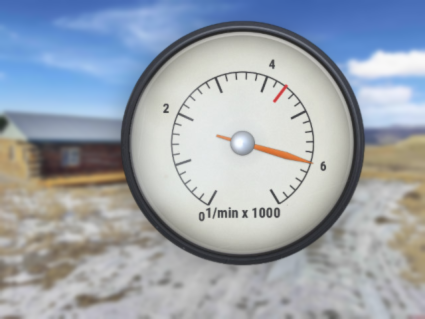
6000 rpm
